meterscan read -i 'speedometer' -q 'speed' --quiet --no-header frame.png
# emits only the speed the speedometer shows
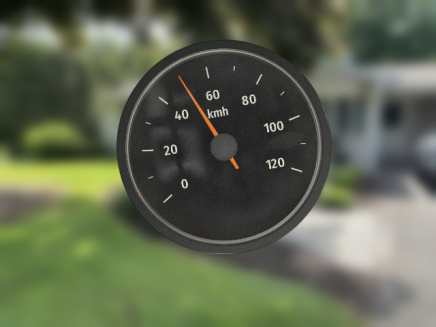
50 km/h
